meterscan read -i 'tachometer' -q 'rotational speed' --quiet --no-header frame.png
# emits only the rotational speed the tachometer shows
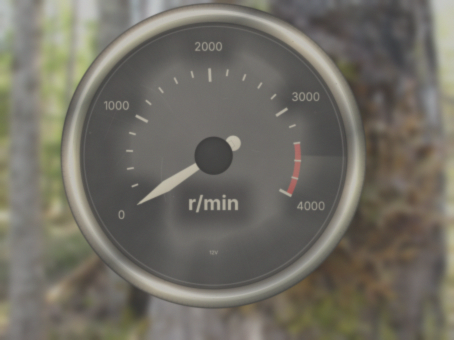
0 rpm
